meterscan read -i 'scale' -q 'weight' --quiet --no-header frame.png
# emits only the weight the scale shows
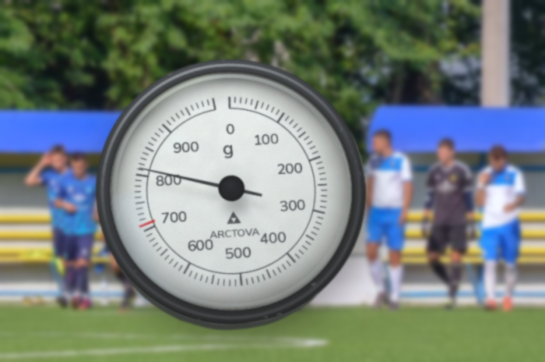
810 g
